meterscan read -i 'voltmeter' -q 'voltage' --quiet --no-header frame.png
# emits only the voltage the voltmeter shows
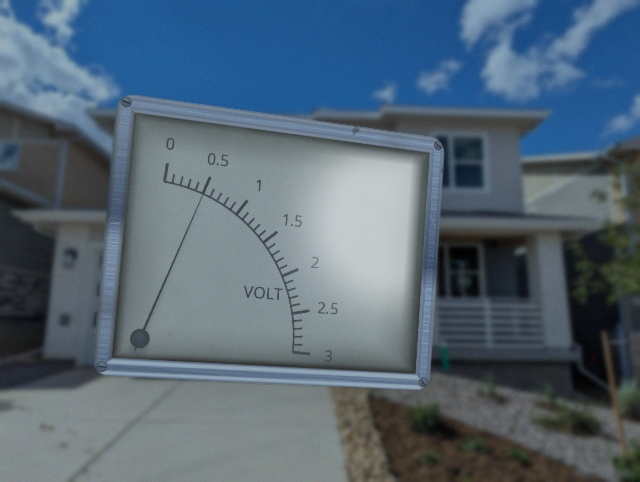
0.5 V
